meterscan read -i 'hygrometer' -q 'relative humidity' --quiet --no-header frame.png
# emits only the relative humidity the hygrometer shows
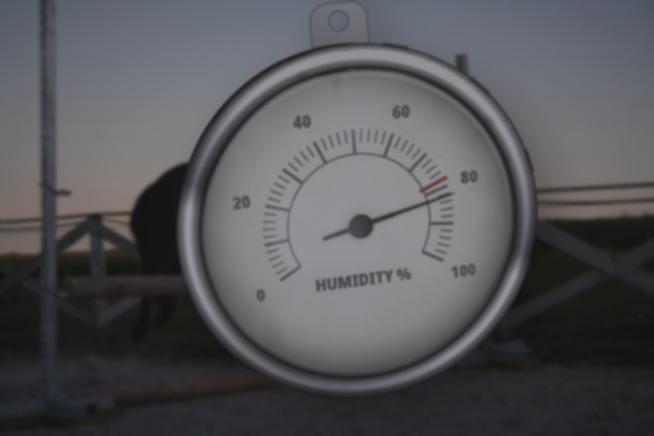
82 %
